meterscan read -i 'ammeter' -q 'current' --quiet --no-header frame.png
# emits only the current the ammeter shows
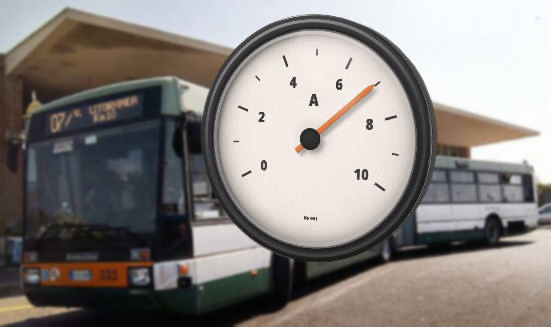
7 A
